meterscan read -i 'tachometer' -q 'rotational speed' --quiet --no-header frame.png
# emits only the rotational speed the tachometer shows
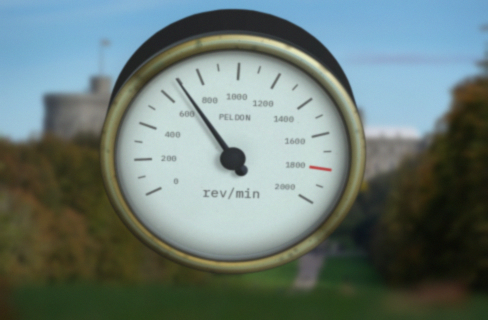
700 rpm
